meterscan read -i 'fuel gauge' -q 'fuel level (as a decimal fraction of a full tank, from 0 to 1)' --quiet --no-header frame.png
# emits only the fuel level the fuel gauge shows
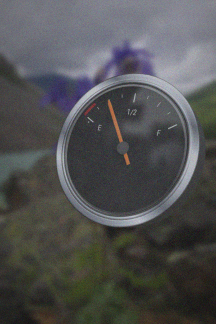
0.25
